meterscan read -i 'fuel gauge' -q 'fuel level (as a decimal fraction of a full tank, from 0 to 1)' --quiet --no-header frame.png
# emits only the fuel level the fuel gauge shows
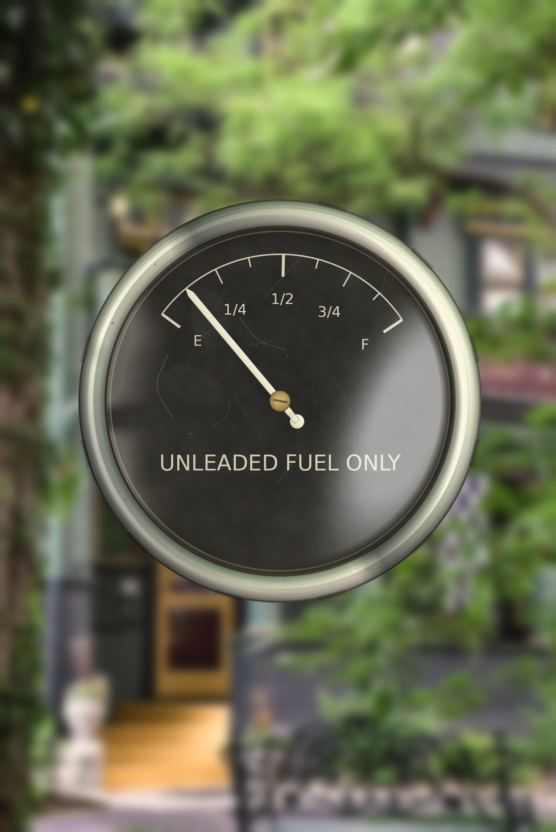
0.125
